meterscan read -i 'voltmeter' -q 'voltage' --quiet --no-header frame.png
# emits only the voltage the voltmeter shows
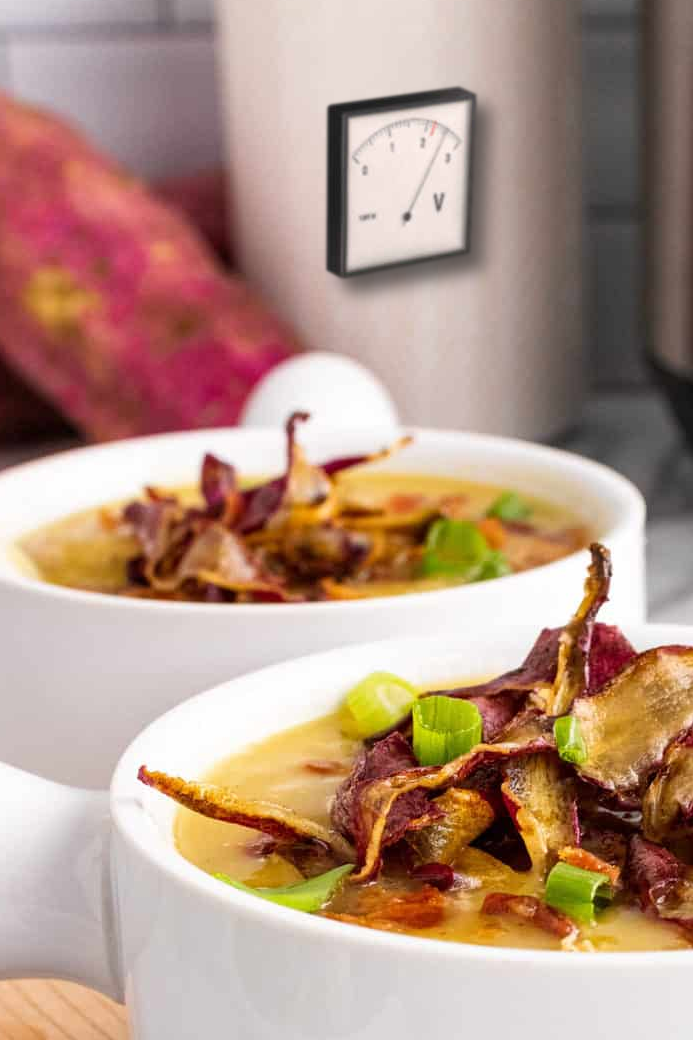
2.5 V
